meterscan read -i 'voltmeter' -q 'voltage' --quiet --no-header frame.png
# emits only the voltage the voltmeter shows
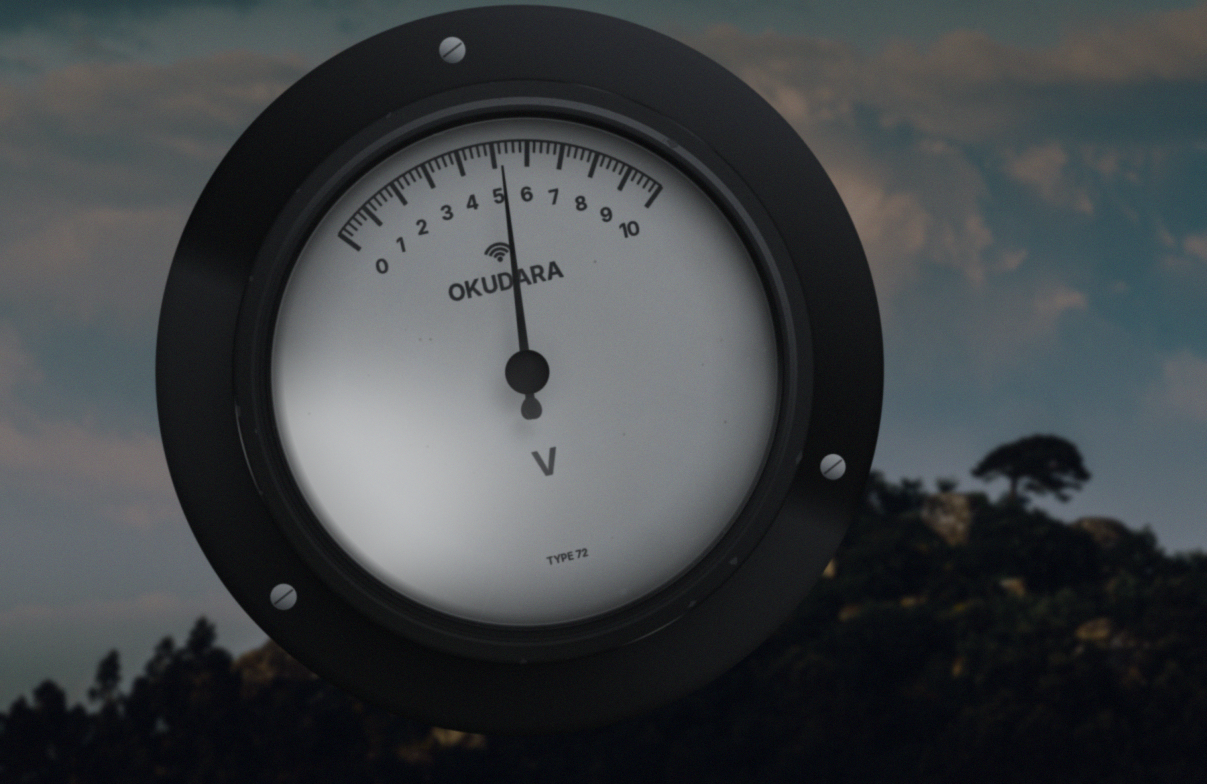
5.2 V
